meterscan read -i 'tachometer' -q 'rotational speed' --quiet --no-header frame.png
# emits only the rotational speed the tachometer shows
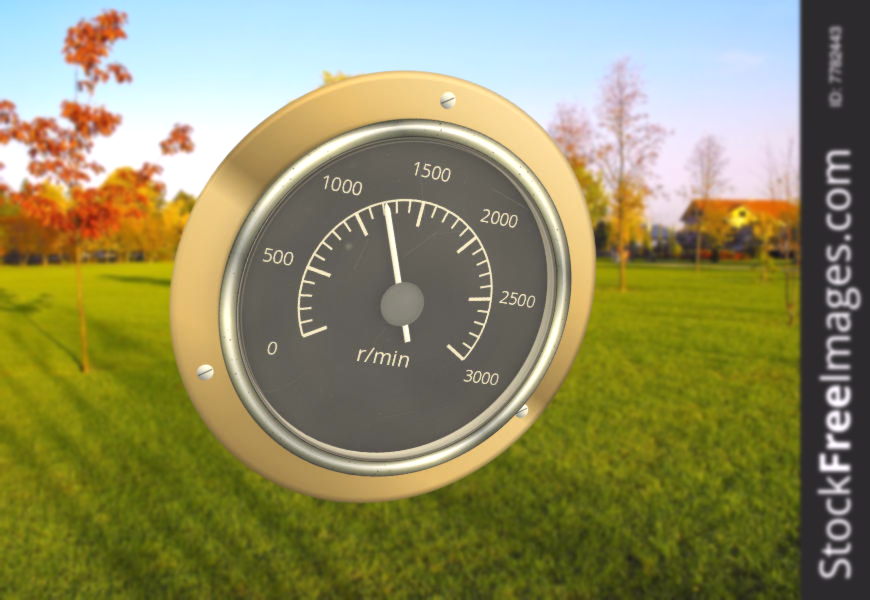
1200 rpm
